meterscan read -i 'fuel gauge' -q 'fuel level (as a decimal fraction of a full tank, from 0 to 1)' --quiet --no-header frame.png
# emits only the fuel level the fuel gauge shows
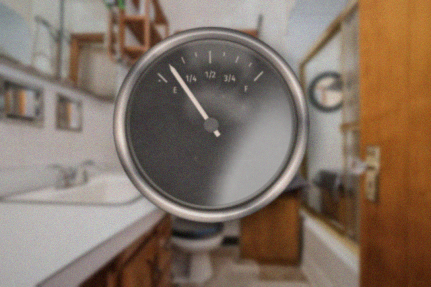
0.125
